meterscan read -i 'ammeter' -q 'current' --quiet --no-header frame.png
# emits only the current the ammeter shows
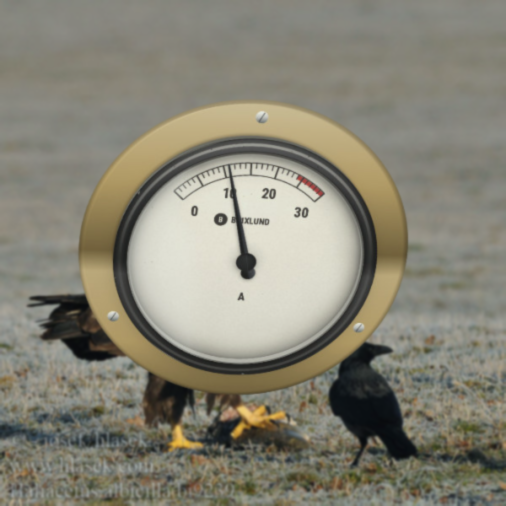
11 A
